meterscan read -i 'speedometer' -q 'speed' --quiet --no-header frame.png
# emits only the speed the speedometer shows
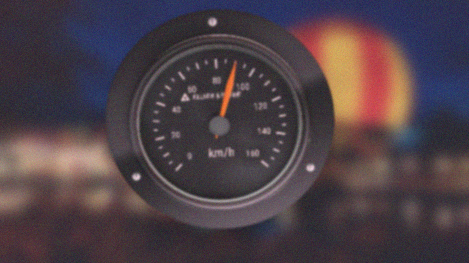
90 km/h
